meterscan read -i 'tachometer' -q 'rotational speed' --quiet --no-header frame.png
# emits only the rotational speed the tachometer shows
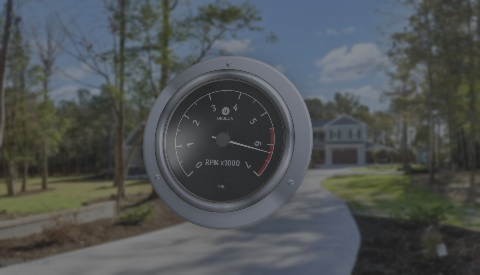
6250 rpm
